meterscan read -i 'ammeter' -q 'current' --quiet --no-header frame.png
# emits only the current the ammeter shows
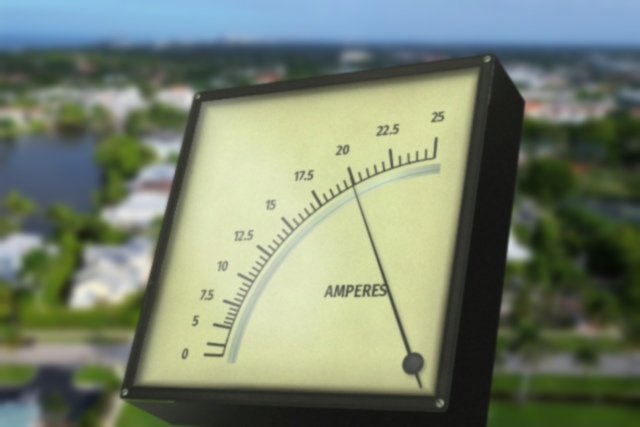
20 A
